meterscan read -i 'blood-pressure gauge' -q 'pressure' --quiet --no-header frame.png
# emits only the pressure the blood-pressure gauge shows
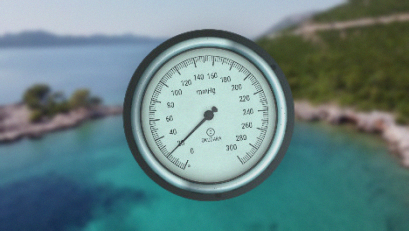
20 mmHg
